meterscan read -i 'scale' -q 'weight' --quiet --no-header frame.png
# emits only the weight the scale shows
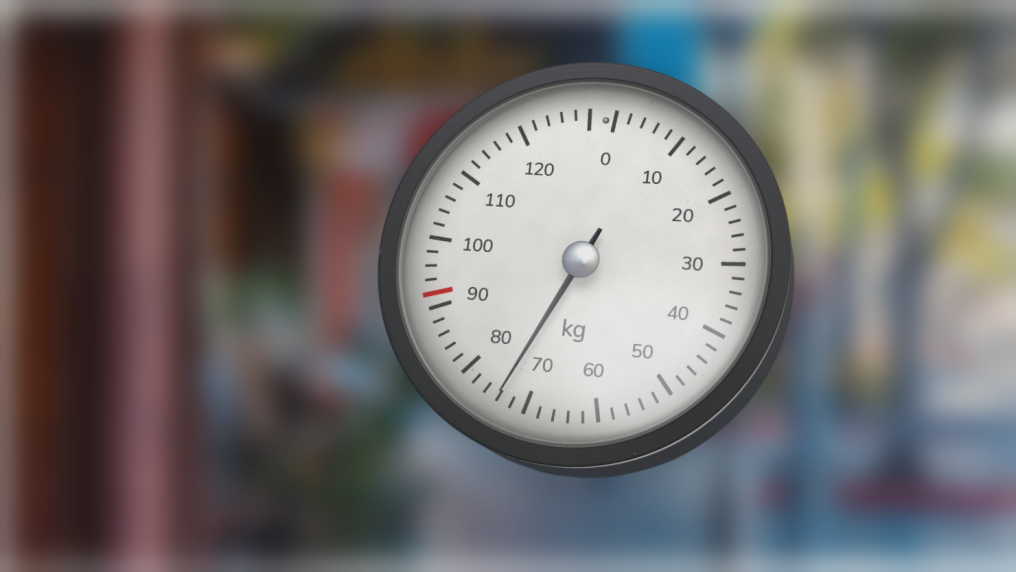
74 kg
